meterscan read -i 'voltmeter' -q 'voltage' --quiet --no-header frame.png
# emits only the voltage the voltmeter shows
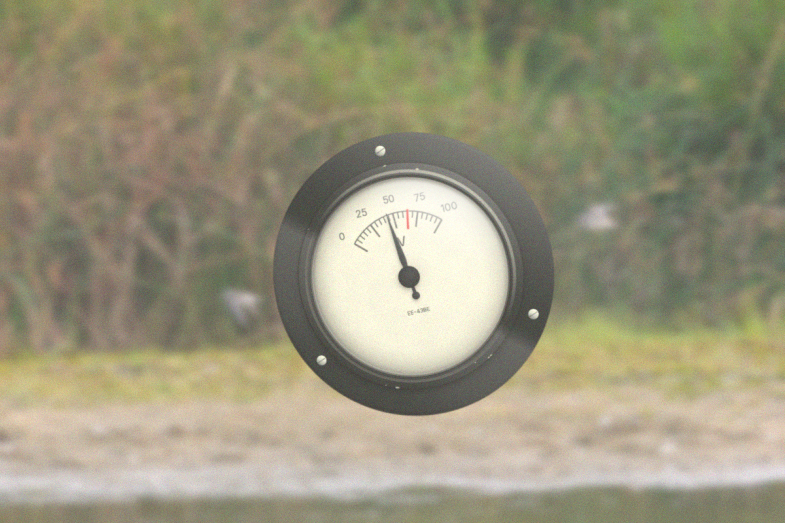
45 V
